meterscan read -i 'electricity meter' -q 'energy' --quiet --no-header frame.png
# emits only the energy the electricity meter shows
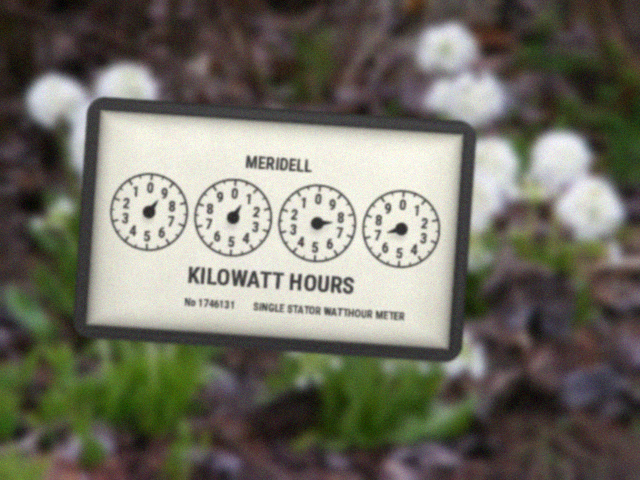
9077 kWh
